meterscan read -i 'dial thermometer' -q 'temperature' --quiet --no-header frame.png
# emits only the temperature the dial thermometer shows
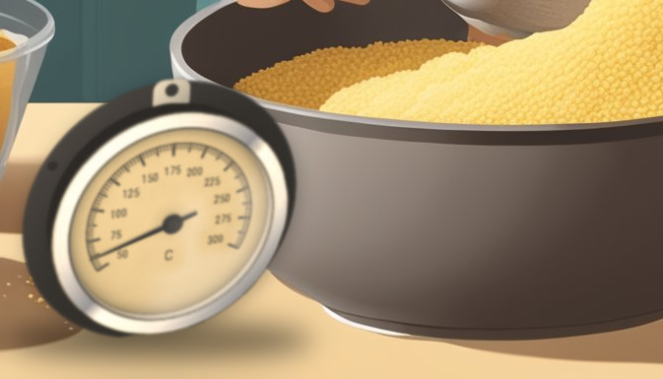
62.5 °C
